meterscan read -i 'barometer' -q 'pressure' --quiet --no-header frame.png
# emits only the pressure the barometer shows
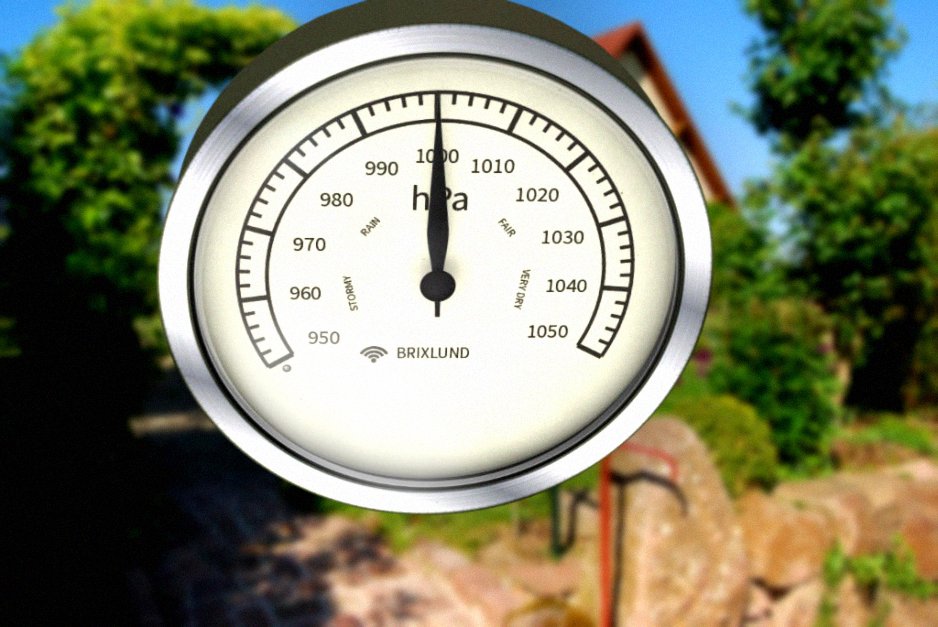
1000 hPa
